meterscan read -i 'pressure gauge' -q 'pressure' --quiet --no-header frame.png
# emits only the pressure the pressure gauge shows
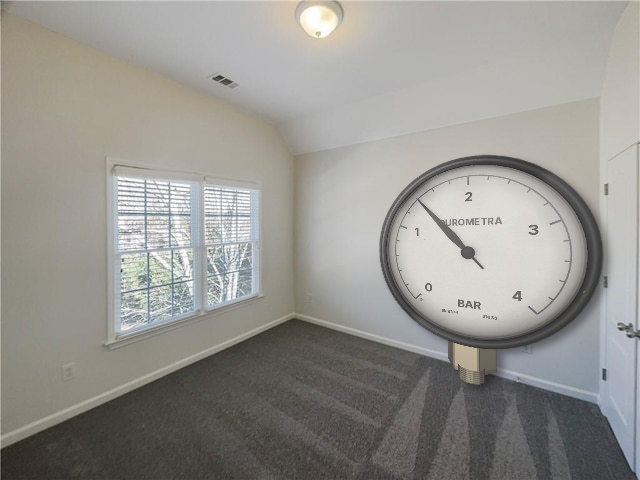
1.4 bar
